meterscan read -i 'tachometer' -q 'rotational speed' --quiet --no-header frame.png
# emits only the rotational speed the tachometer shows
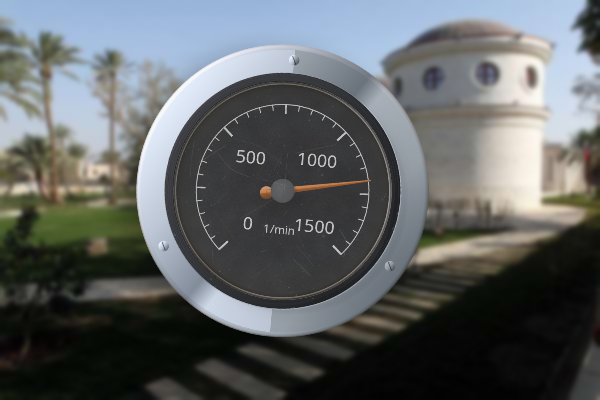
1200 rpm
